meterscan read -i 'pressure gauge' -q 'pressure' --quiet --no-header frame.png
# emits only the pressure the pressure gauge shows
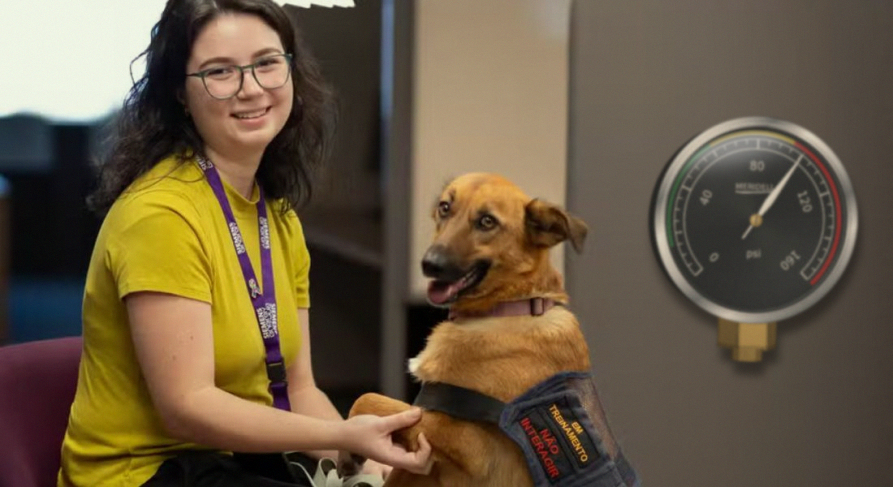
100 psi
